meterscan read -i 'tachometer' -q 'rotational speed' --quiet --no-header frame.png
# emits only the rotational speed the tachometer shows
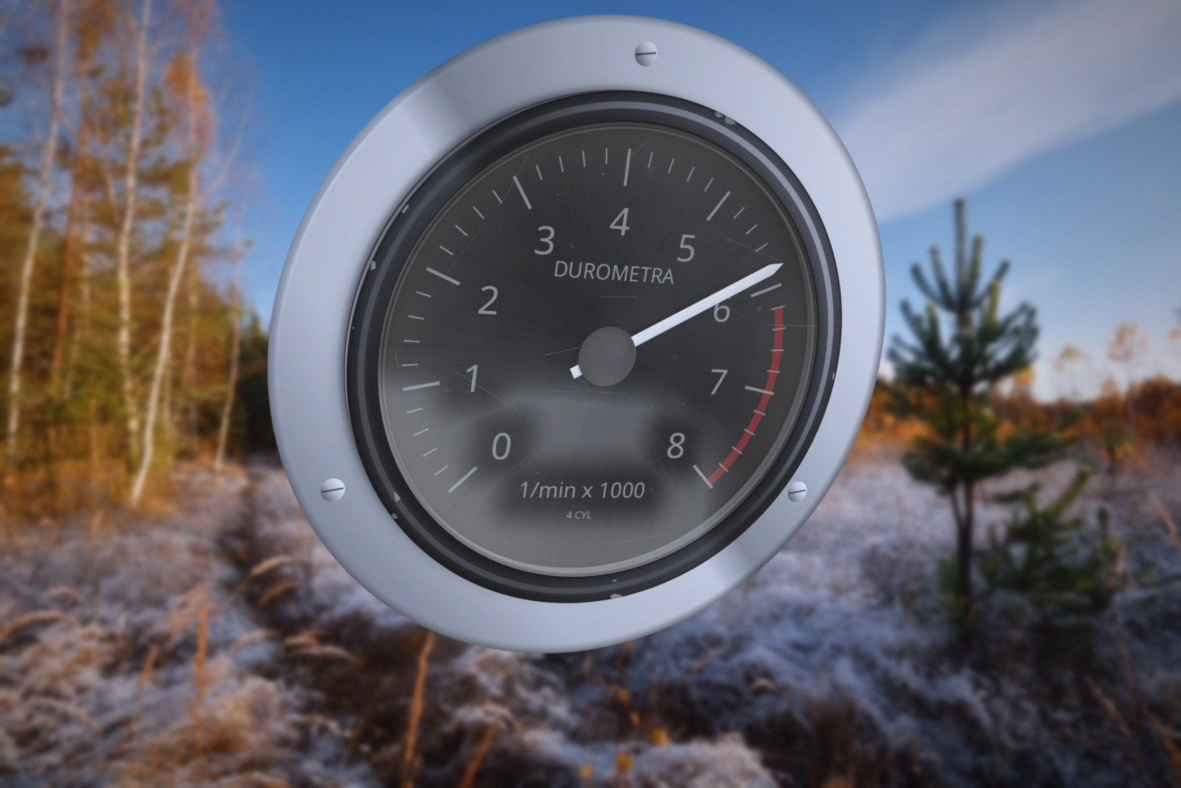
5800 rpm
